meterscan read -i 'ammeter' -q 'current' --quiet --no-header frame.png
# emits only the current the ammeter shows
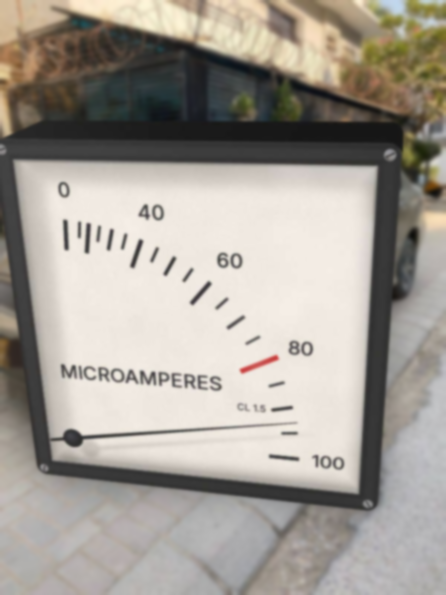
92.5 µA
